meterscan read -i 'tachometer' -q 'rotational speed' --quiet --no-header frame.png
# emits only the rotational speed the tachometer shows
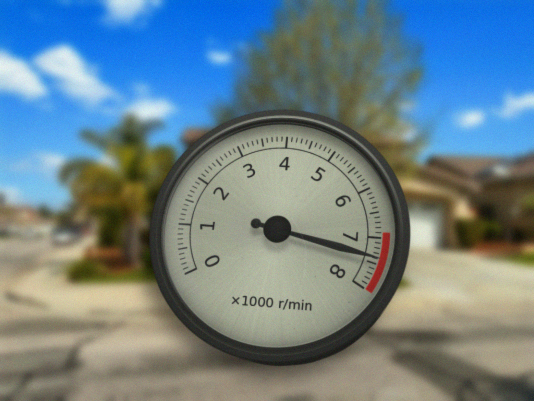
7400 rpm
